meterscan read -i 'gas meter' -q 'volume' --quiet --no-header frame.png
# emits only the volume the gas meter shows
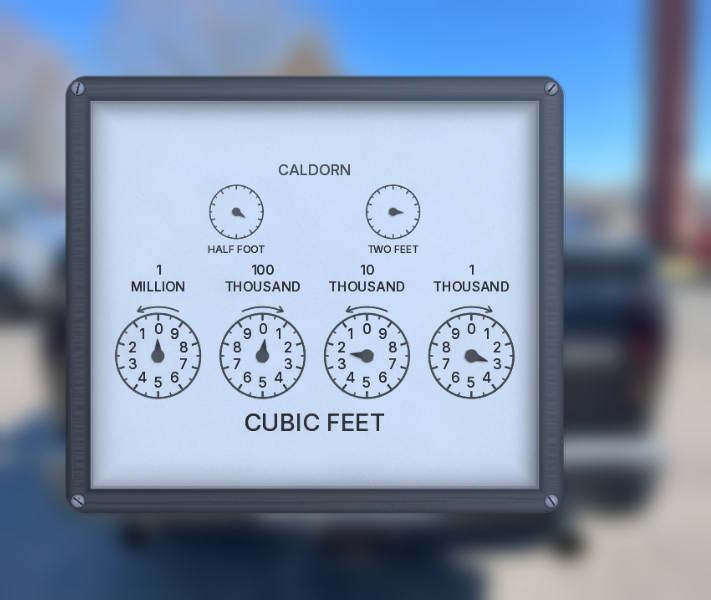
2300 ft³
